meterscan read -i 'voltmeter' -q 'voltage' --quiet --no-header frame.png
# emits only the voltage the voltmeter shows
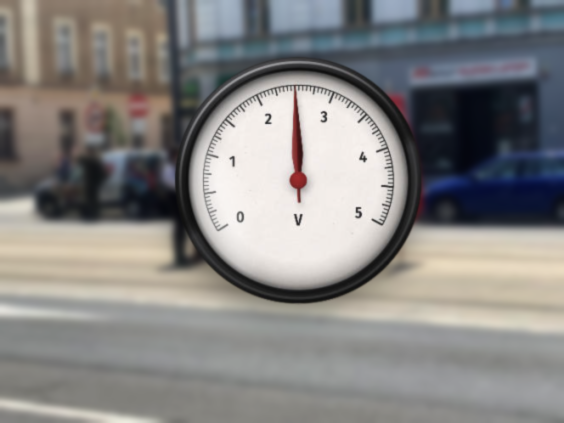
2.5 V
